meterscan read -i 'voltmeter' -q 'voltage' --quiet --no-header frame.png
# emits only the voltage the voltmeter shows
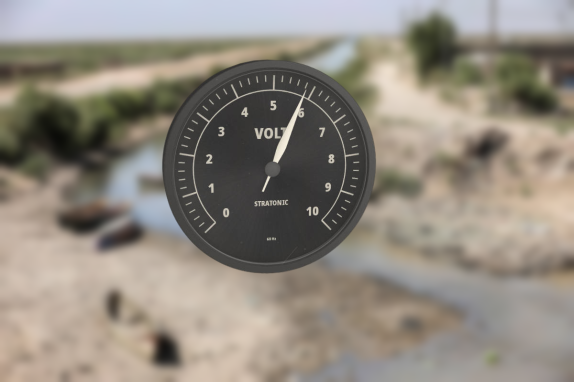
5.8 V
